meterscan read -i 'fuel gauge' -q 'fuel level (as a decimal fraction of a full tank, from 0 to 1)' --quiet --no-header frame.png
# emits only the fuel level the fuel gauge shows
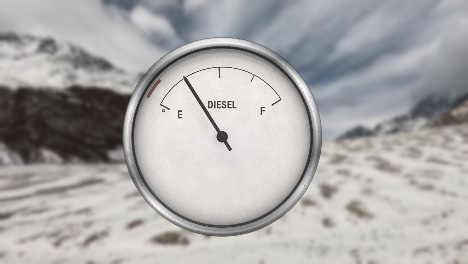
0.25
